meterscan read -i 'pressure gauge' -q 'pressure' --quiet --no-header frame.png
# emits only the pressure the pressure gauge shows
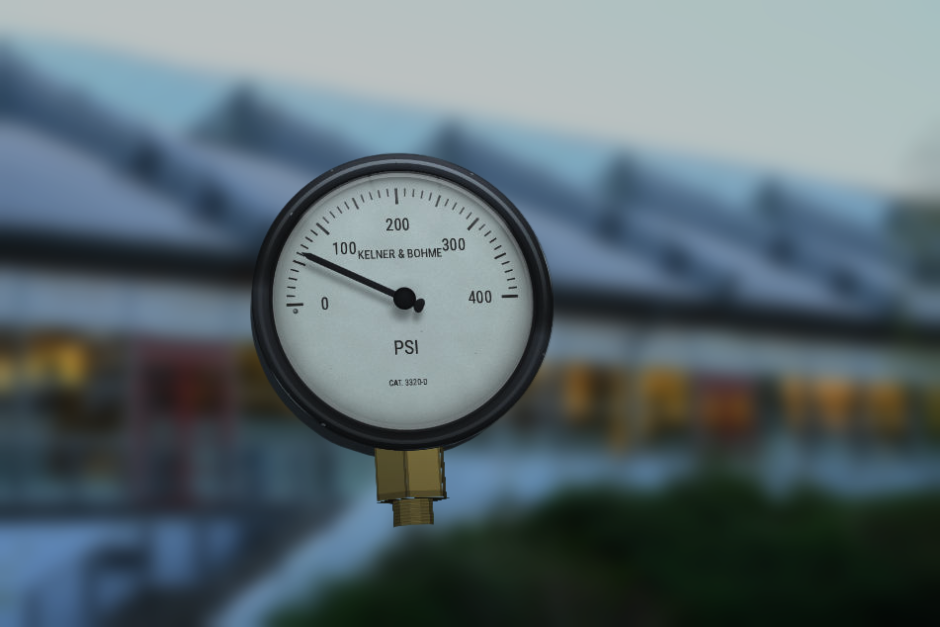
60 psi
